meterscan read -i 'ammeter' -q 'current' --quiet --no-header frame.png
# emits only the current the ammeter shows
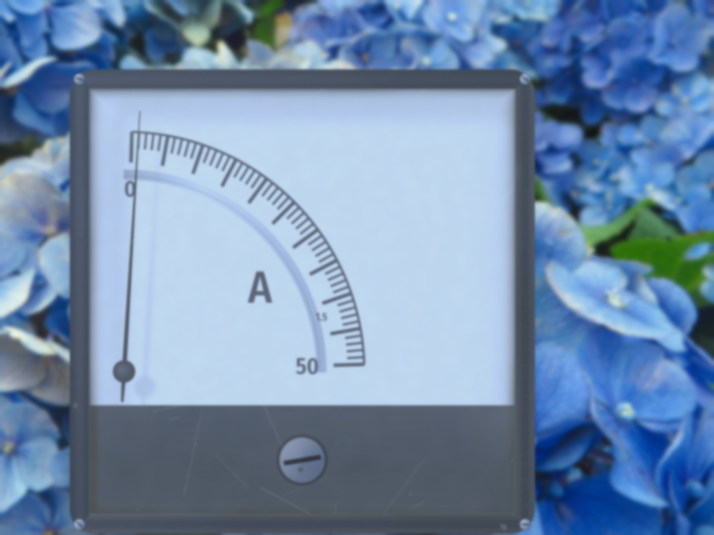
1 A
